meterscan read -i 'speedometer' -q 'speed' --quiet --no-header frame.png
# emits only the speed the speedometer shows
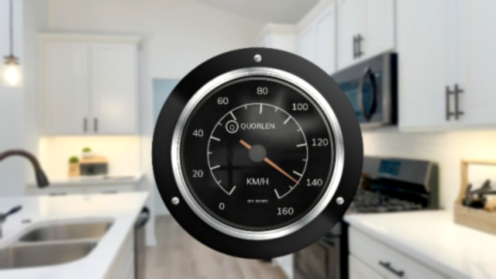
145 km/h
